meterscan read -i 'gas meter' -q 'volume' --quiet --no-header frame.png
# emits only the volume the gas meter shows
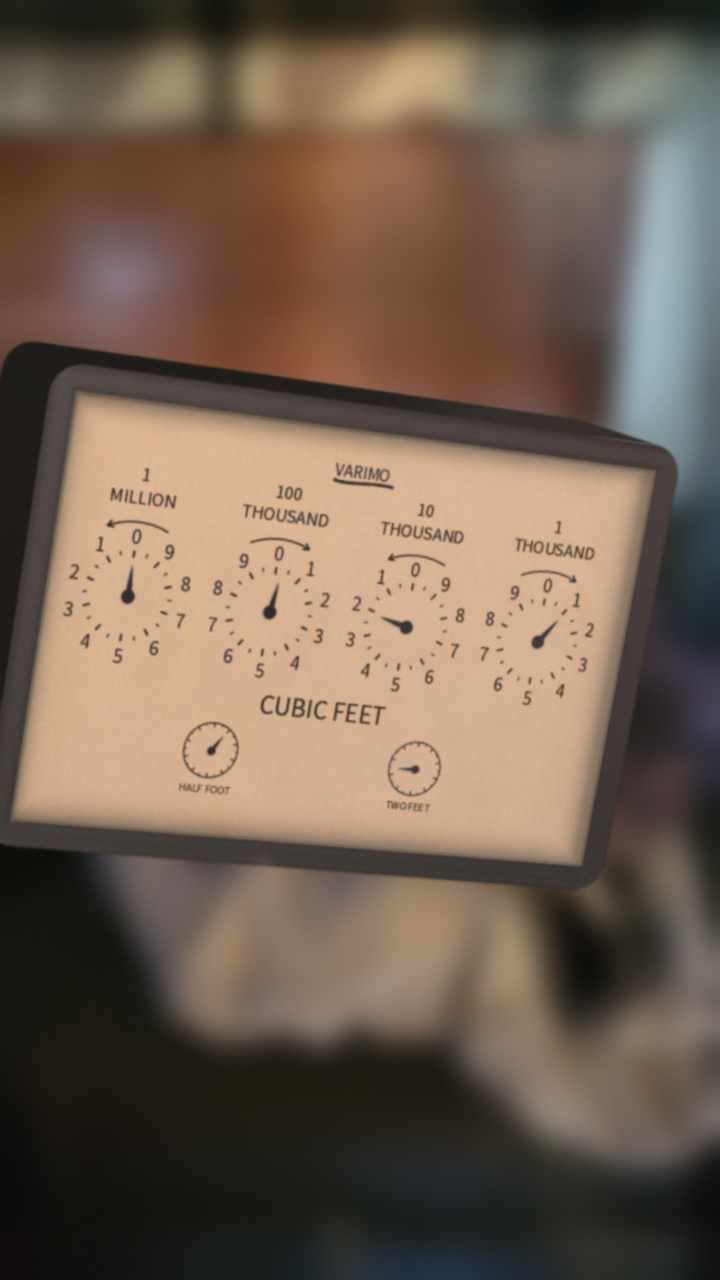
2100 ft³
